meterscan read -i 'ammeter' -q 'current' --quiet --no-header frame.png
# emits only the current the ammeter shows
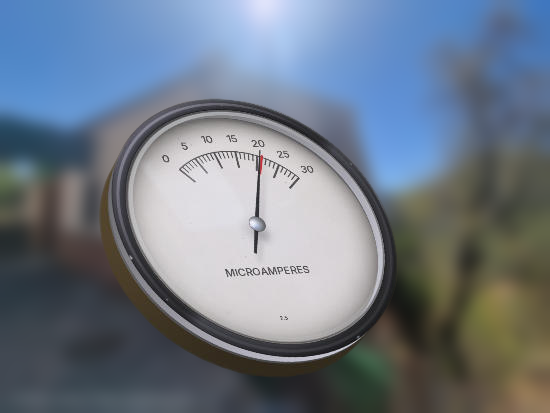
20 µA
